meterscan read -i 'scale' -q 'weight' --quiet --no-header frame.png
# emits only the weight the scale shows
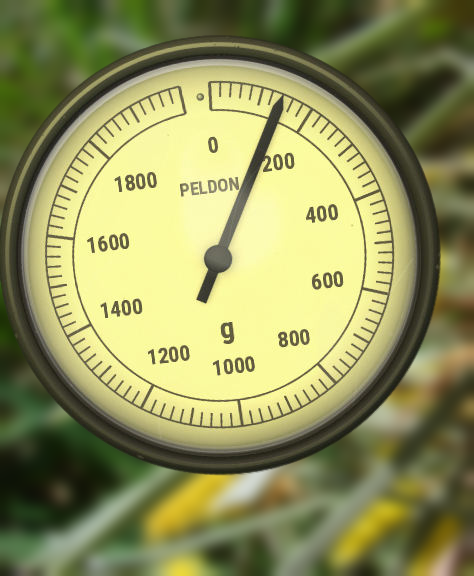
140 g
